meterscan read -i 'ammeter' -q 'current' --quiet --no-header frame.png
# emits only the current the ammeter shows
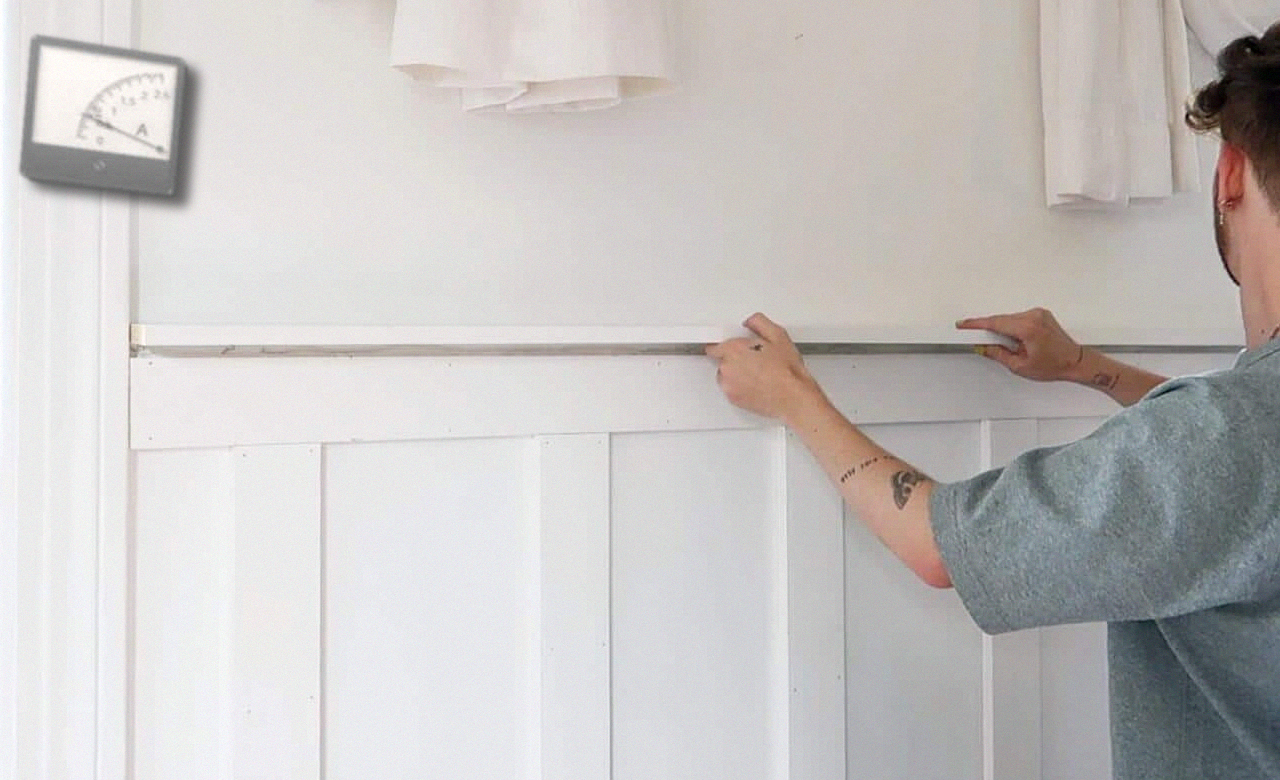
0.5 A
